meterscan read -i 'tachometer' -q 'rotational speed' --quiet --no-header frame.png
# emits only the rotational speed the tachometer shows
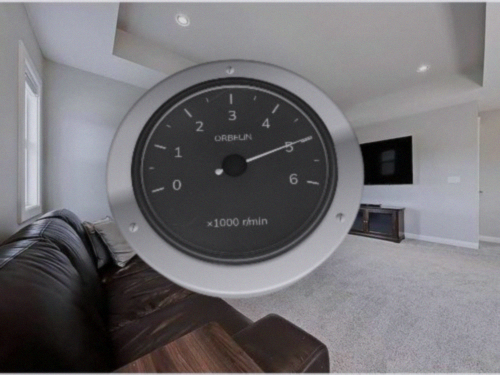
5000 rpm
